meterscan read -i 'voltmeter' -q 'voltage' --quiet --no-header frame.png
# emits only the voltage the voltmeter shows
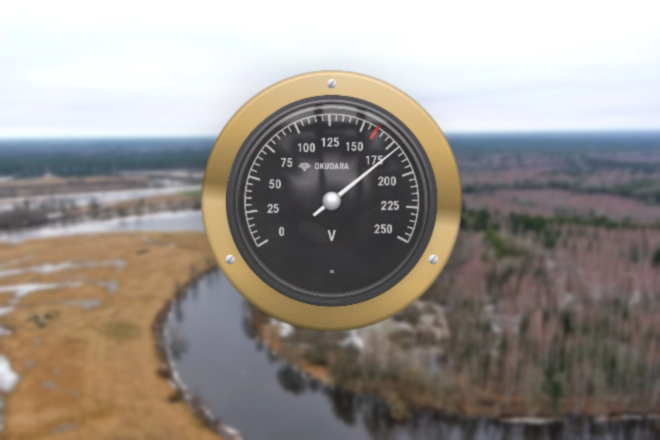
180 V
